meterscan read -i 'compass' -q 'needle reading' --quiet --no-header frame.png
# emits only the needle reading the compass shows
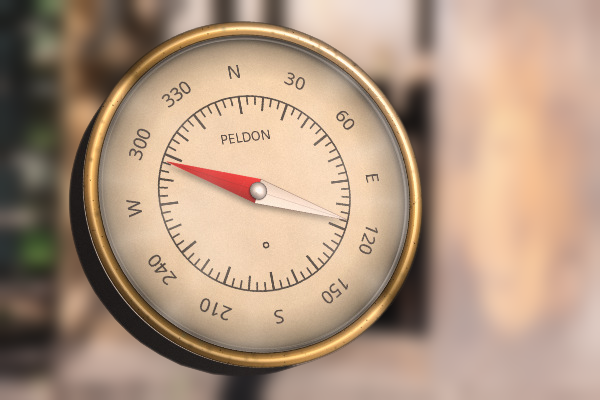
295 °
